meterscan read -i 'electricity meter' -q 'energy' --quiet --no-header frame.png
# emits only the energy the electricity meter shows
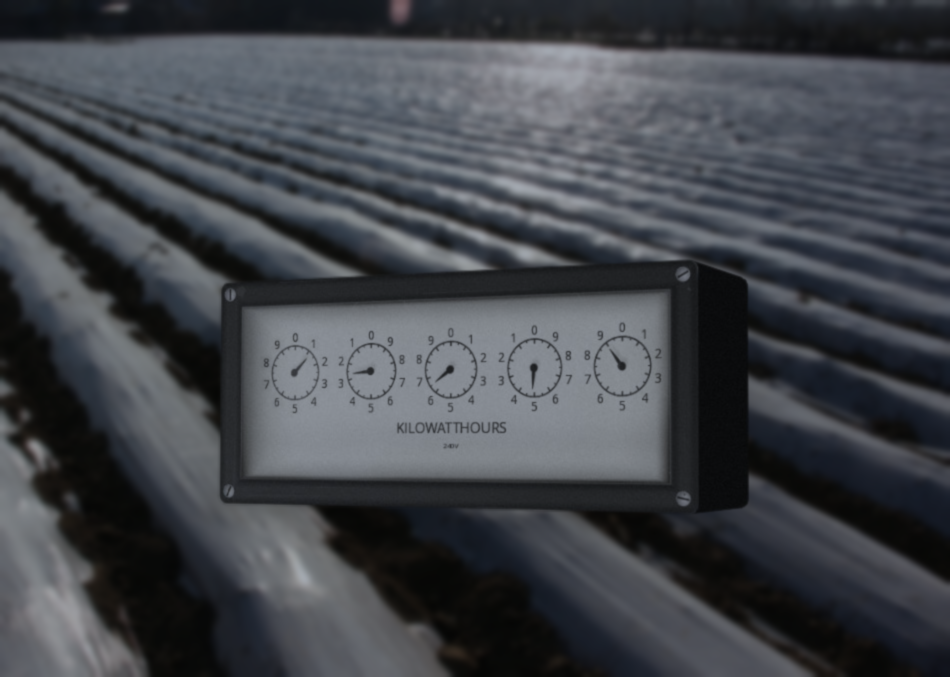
12649 kWh
